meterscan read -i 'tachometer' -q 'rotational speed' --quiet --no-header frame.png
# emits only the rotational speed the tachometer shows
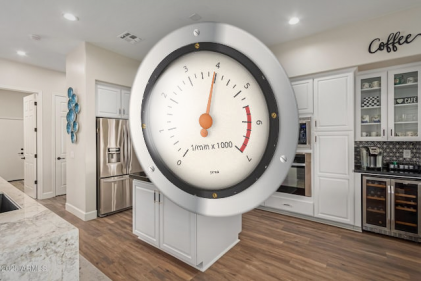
4000 rpm
